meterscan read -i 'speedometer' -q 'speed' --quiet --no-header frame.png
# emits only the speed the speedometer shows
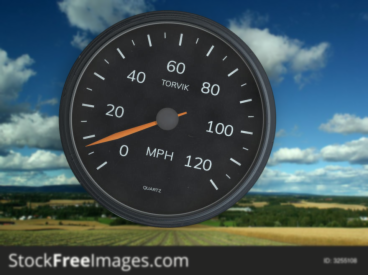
7.5 mph
